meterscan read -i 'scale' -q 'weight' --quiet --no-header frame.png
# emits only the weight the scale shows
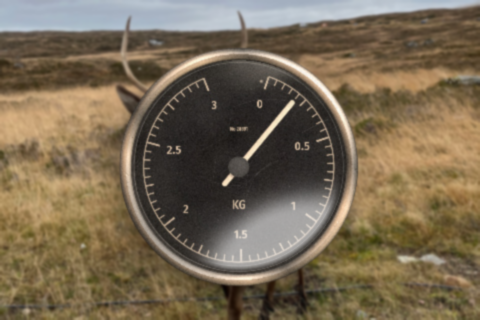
0.2 kg
